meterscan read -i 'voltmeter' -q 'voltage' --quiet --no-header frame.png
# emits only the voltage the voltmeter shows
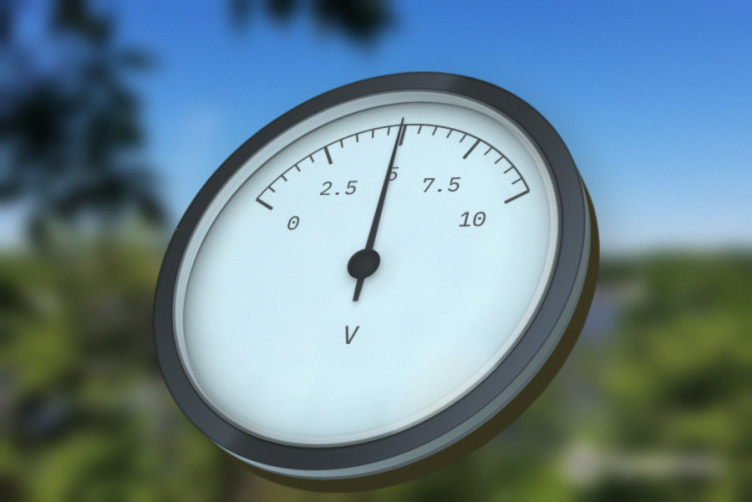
5 V
